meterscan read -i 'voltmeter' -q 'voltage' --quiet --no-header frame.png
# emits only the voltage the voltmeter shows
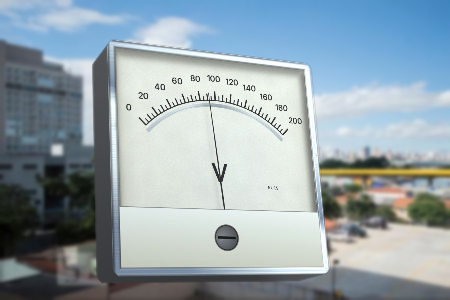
90 V
